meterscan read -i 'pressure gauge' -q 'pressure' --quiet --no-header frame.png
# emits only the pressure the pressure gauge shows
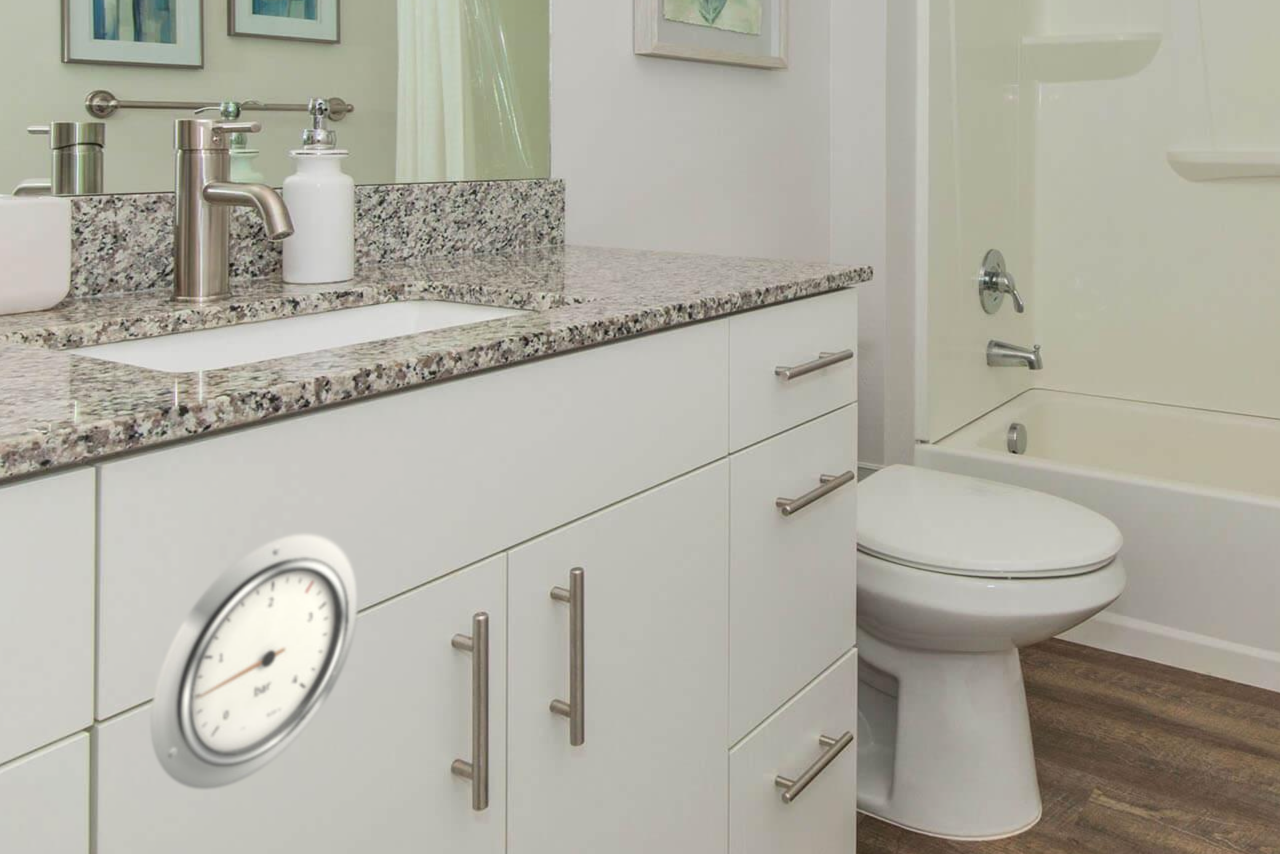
0.6 bar
